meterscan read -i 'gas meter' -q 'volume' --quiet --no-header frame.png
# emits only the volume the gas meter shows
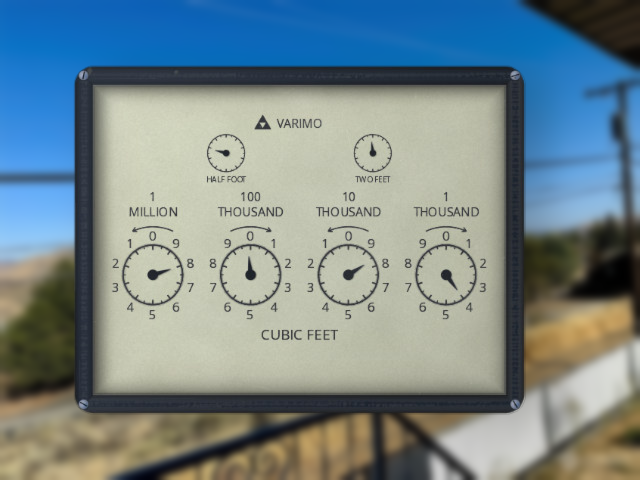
798400 ft³
